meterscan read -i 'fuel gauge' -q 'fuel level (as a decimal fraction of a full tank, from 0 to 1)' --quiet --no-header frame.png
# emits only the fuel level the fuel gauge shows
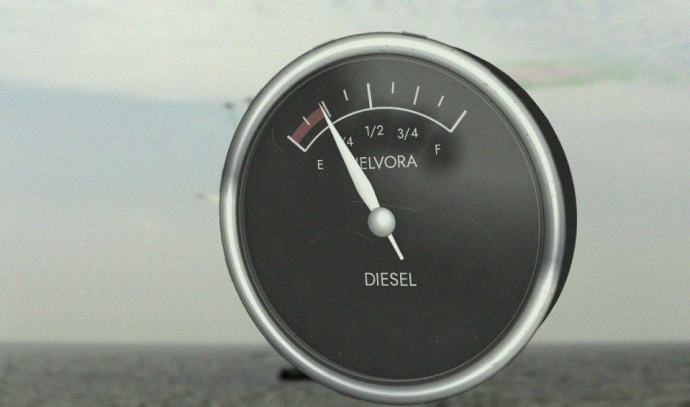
0.25
